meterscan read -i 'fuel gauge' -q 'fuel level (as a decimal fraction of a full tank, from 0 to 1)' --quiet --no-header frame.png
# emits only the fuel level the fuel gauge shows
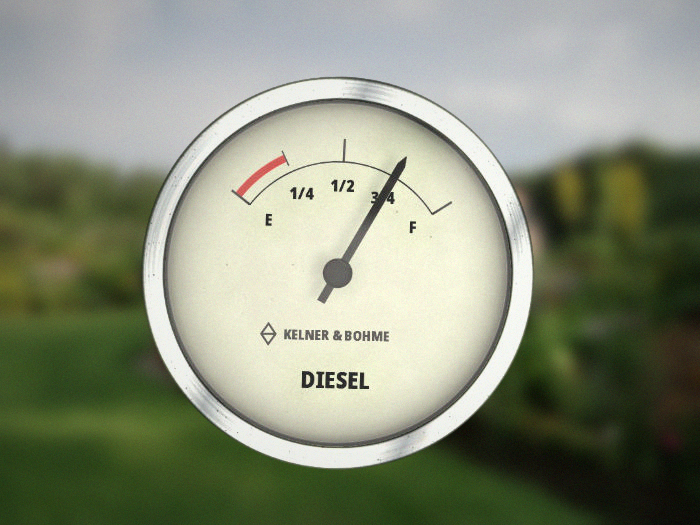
0.75
